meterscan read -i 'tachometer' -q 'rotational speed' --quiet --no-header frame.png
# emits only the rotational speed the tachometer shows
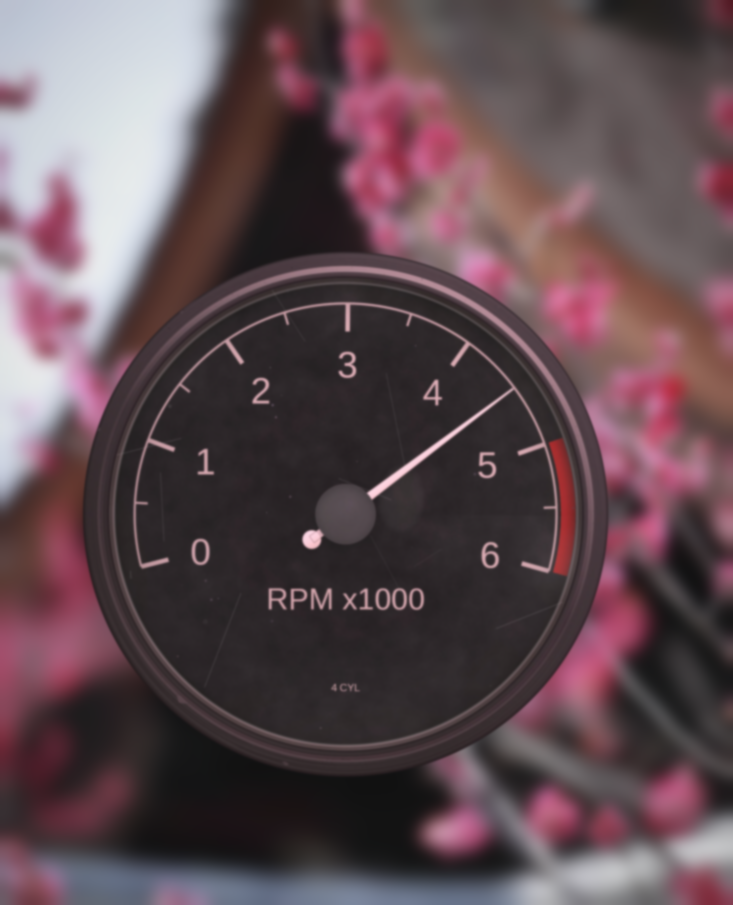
4500 rpm
